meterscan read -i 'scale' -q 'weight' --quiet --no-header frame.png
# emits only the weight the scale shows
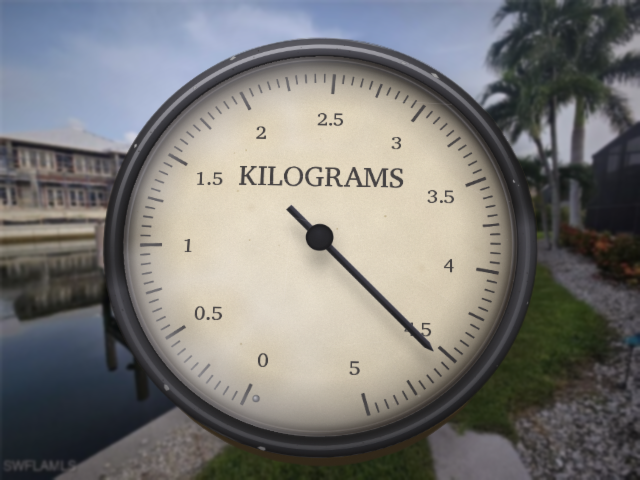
4.55 kg
